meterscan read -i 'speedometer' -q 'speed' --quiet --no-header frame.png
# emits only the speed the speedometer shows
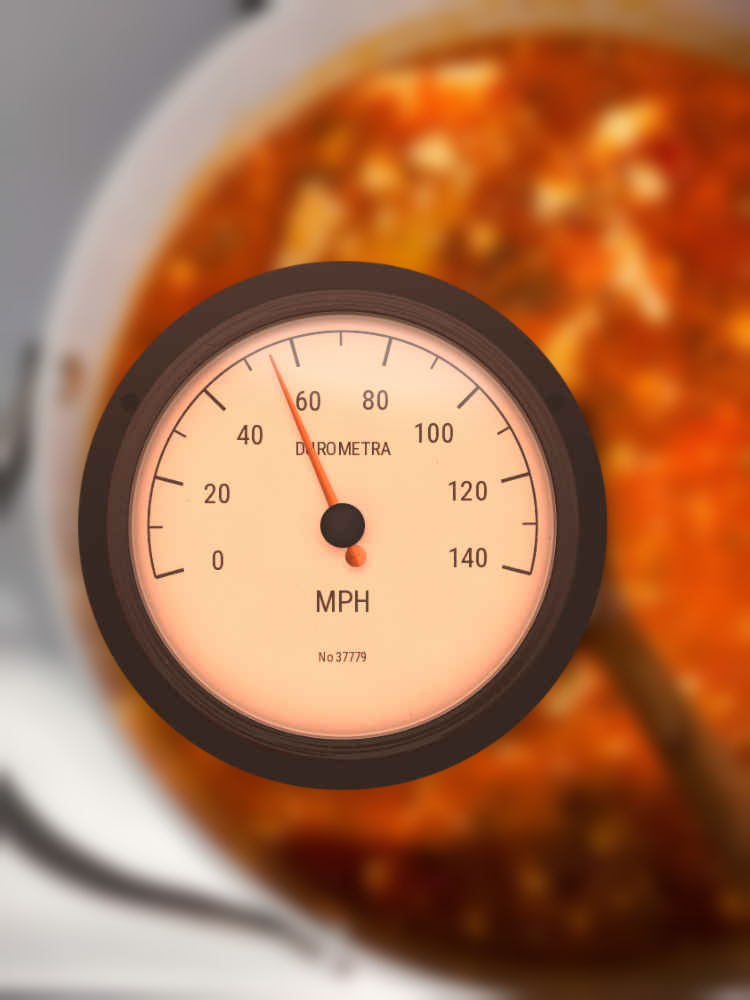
55 mph
